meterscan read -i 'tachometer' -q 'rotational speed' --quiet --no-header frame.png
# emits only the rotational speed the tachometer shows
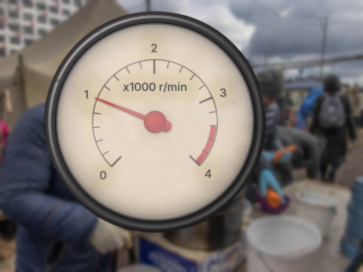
1000 rpm
